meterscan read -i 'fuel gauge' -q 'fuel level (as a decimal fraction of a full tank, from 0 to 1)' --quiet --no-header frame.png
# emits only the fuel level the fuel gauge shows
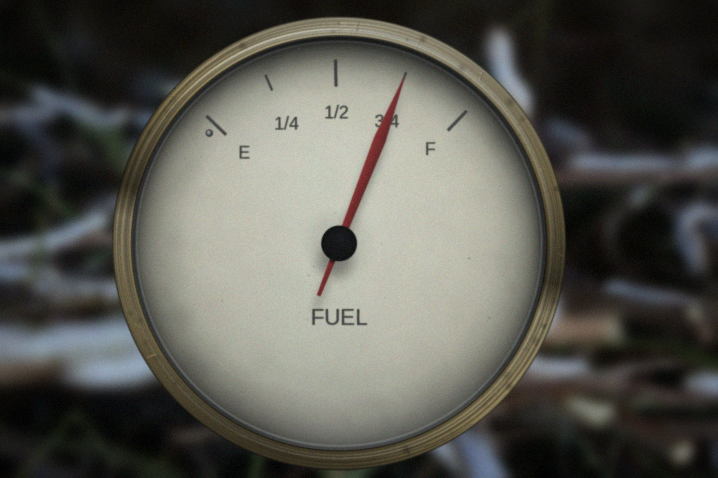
0.75
